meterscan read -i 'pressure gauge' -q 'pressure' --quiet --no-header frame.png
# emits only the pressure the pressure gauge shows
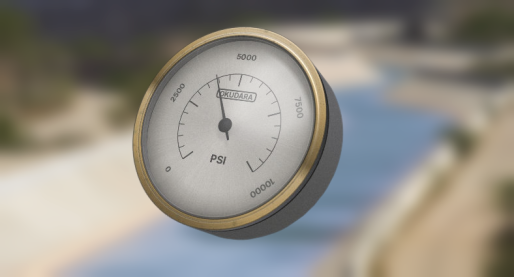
4000 psi
